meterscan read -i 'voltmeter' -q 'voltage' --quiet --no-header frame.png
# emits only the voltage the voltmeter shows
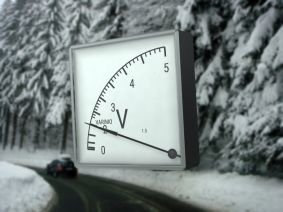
2 V
